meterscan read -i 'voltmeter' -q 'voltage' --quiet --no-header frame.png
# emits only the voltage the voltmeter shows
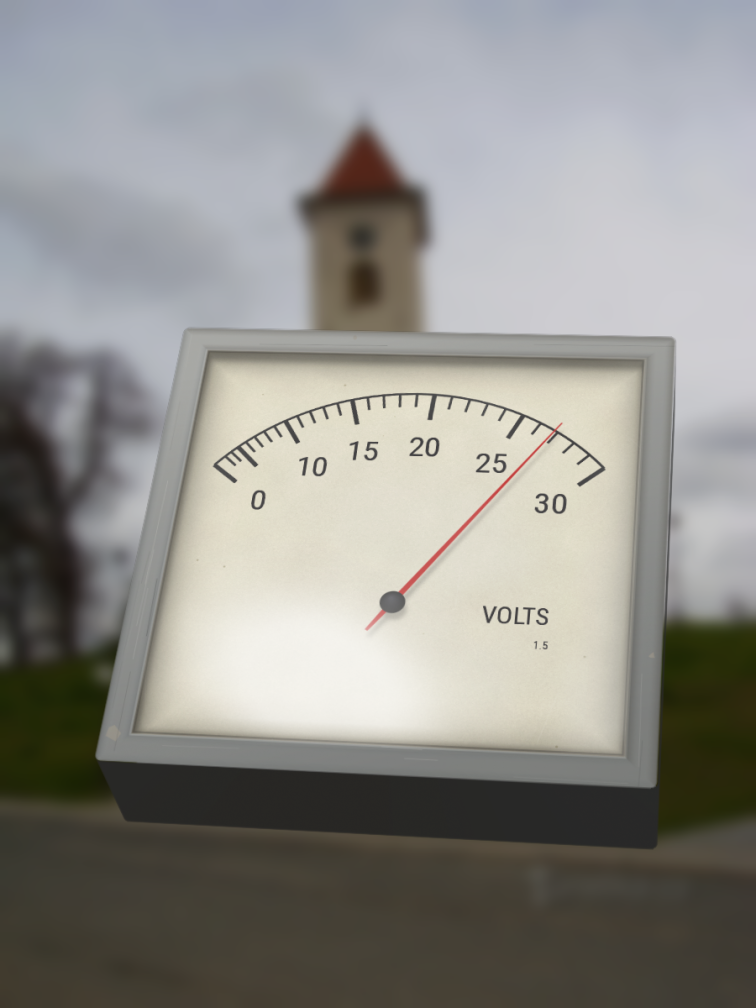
27 V
